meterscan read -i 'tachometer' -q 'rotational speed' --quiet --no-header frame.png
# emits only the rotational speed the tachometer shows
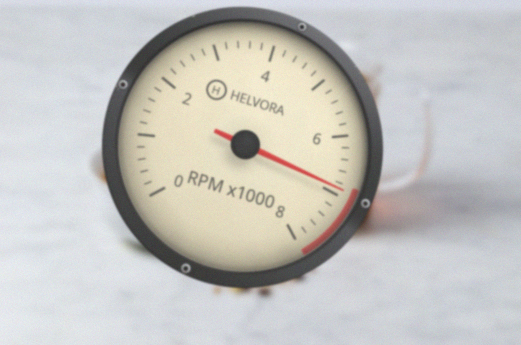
6900 rpm
